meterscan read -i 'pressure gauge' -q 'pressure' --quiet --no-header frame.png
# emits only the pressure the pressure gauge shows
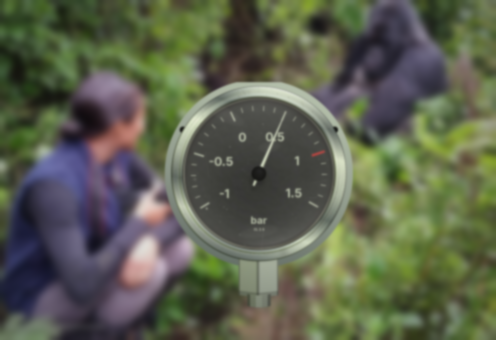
0.5 bar
